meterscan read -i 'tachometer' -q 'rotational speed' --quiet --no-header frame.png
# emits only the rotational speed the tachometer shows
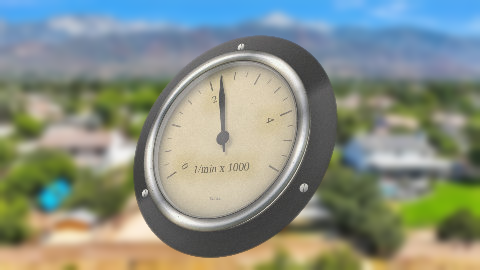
2250 rpm
